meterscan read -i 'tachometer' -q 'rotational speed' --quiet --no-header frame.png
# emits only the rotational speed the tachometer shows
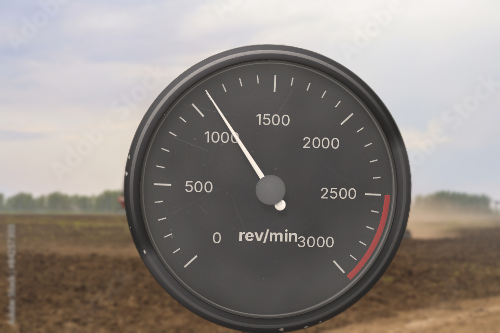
1100 rpm
